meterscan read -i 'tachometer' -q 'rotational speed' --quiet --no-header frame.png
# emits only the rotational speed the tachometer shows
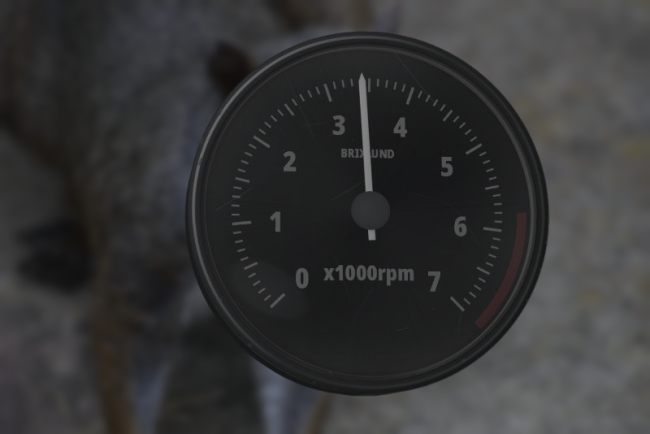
3400 rpm
